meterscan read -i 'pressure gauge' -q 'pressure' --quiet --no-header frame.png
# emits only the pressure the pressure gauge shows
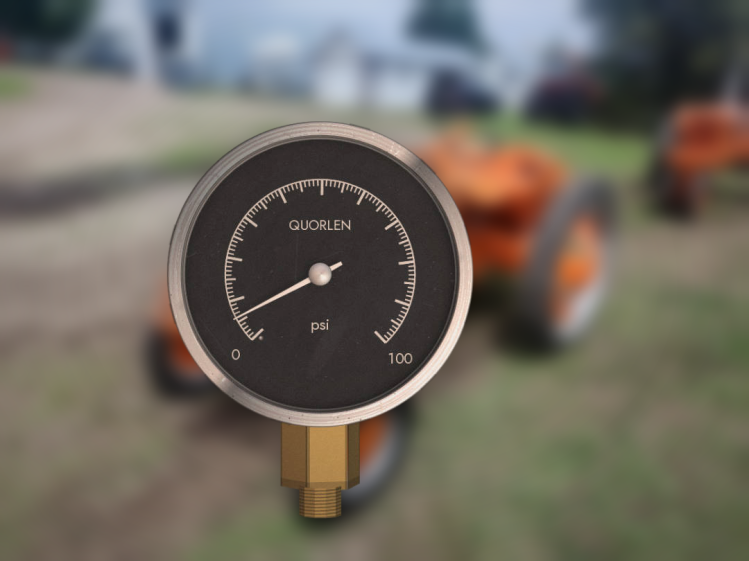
6 psi
